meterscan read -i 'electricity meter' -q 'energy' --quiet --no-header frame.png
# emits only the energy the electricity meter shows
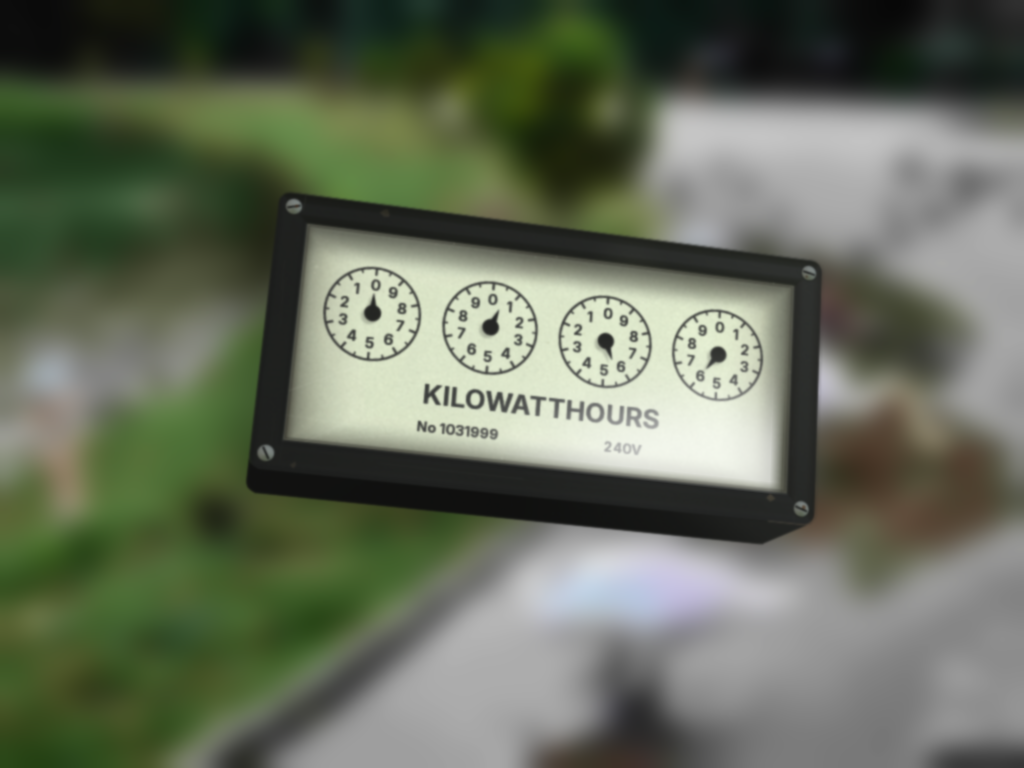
56 kWh
